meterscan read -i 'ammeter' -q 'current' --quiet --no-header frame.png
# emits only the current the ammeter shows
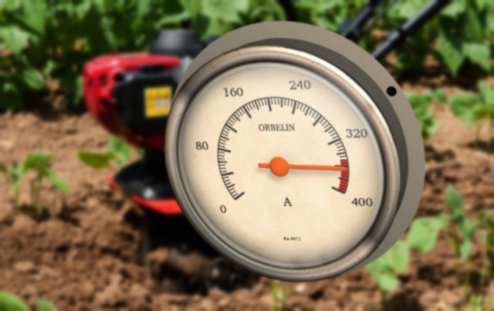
360 A
